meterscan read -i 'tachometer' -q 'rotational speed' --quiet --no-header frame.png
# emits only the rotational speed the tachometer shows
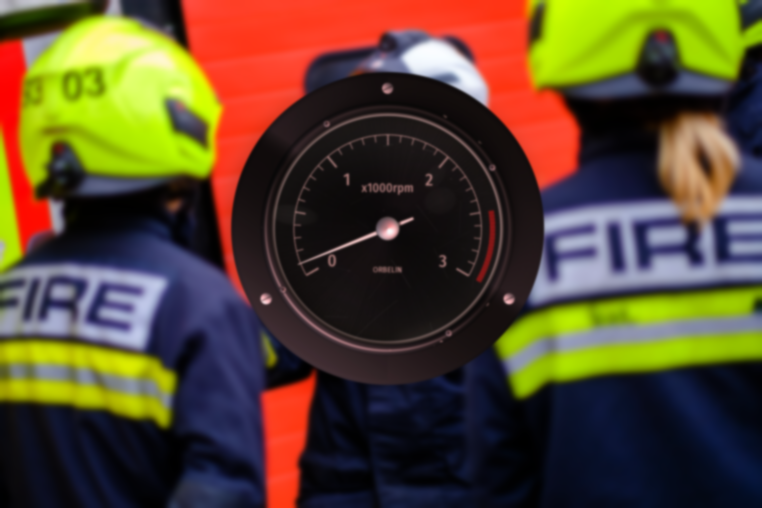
100 rpm
